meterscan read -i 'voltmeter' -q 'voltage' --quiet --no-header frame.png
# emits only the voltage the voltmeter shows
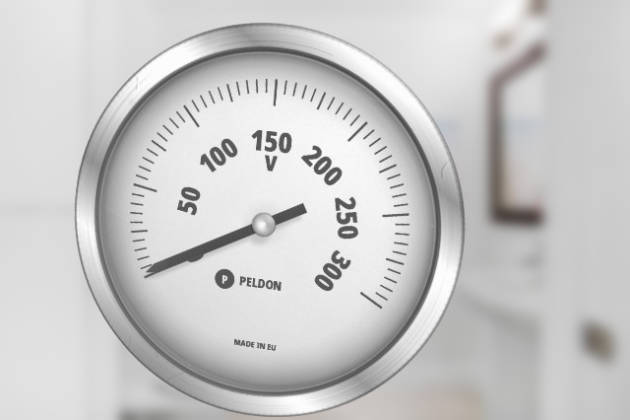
2.5 V
